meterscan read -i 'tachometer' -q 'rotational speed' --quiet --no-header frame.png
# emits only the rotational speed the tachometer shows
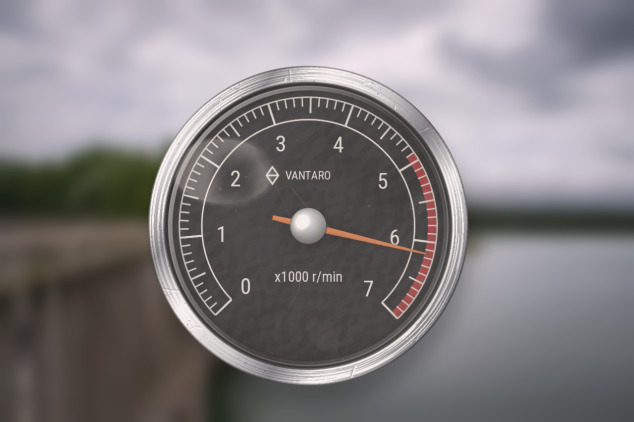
6150 rpm
